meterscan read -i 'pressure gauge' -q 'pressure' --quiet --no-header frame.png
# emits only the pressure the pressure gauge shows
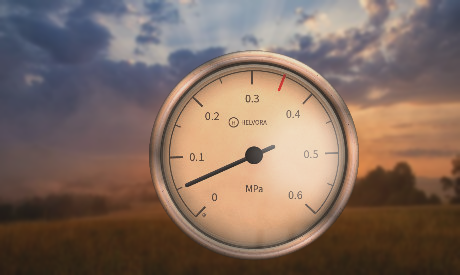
0.05 MPa
